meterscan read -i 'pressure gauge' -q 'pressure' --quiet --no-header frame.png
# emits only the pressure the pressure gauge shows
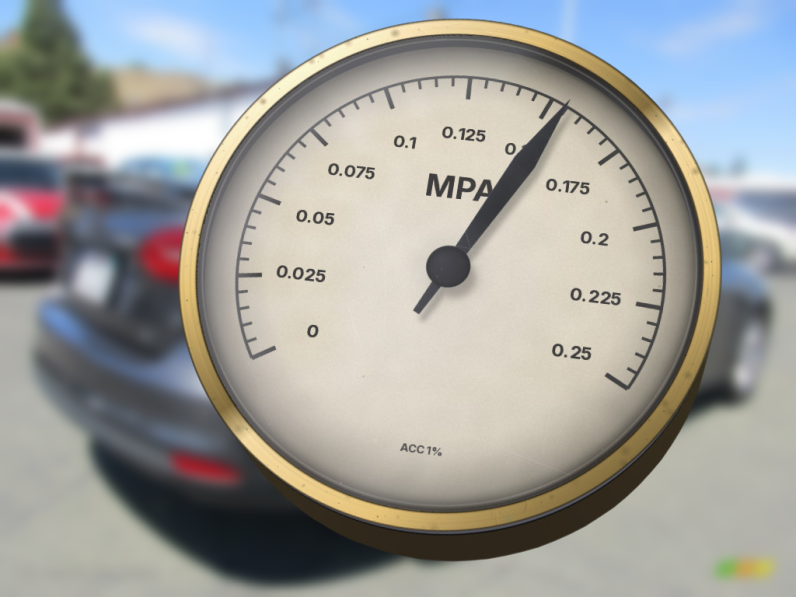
0.155 MPa
